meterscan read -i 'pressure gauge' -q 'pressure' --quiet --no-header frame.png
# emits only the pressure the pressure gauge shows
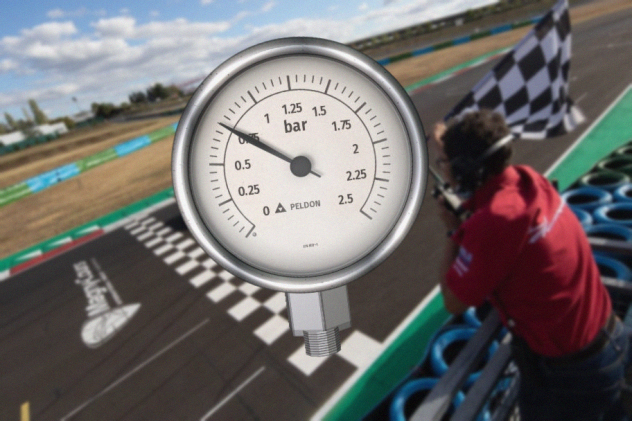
0.75 bar
